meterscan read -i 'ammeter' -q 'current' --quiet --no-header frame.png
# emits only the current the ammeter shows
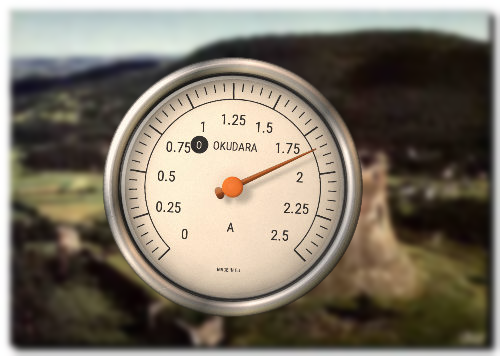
1.85 A
